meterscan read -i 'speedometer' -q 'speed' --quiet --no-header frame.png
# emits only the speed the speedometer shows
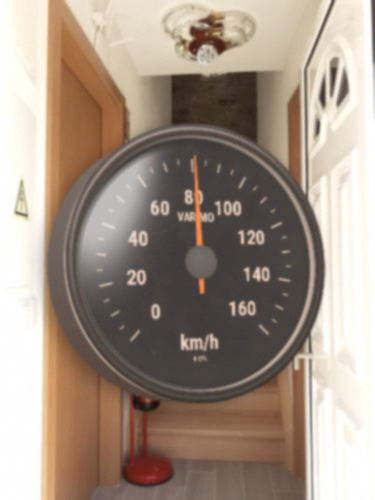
80 km/h
